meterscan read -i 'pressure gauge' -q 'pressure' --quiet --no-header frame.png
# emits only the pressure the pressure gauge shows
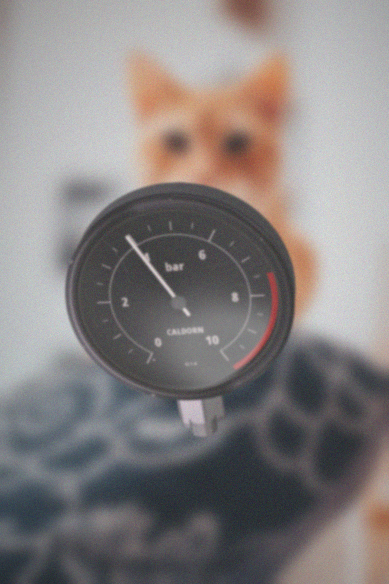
4 bar
